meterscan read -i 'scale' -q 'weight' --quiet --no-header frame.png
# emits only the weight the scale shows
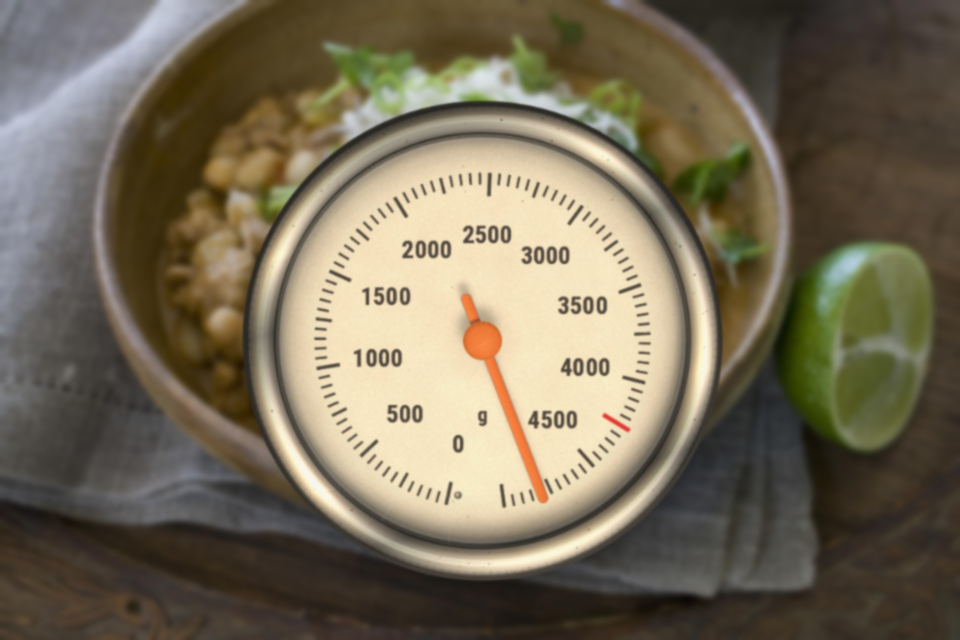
4800 g
